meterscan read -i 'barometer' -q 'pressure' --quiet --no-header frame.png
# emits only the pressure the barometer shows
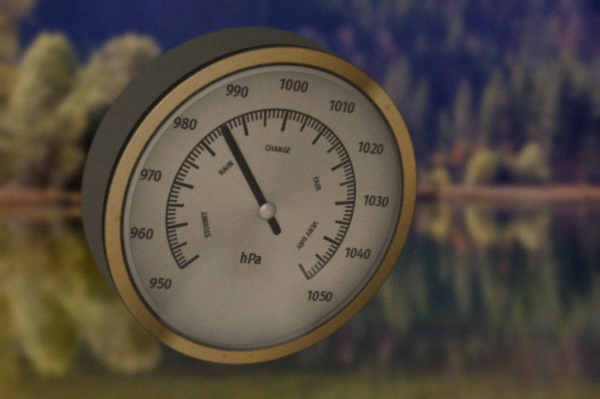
985 hPa
